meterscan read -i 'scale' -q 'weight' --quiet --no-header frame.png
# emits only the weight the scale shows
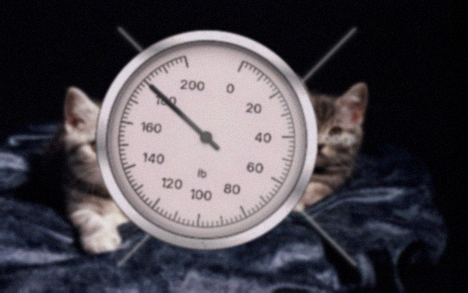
180 lb
